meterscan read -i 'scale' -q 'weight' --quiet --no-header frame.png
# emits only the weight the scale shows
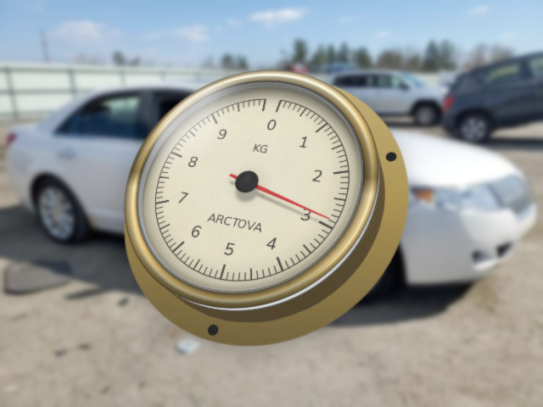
2.9 kg
